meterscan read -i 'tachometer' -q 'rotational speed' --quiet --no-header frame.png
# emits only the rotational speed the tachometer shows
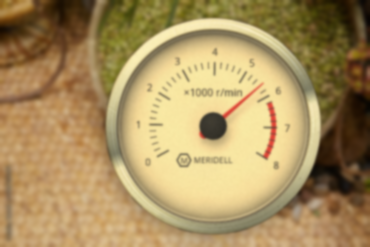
5600 rpm
